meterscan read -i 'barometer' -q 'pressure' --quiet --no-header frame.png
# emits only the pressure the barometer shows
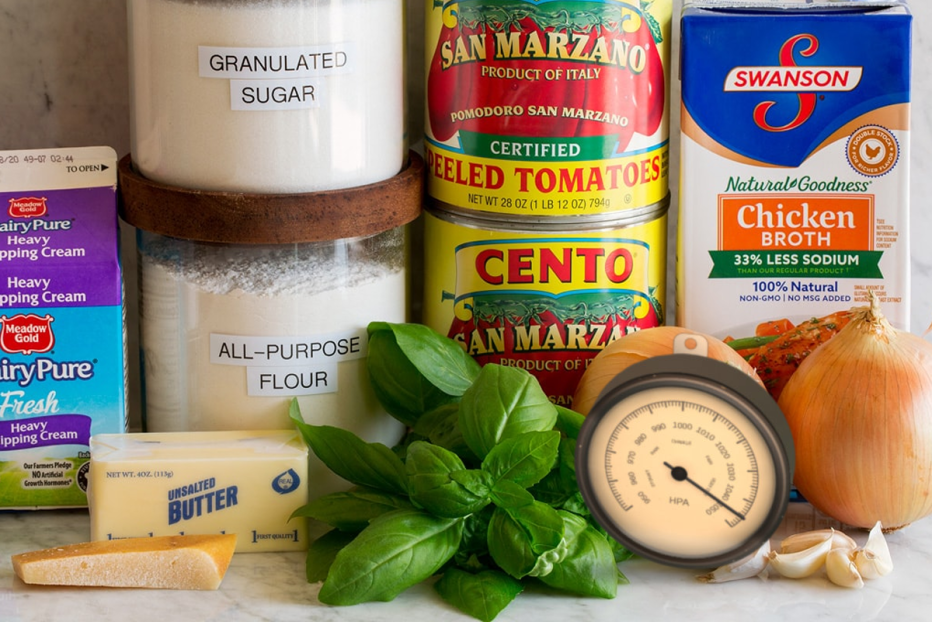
1045 hPa
